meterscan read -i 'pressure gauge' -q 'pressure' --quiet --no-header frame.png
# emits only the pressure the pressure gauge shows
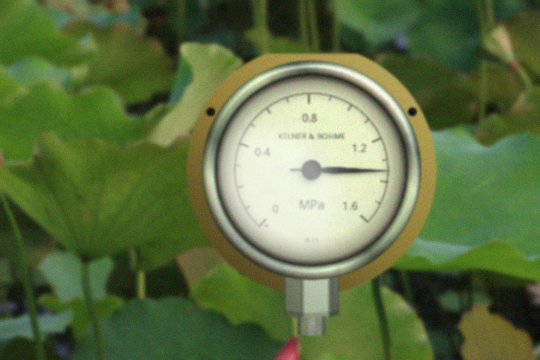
1.35 MPa
